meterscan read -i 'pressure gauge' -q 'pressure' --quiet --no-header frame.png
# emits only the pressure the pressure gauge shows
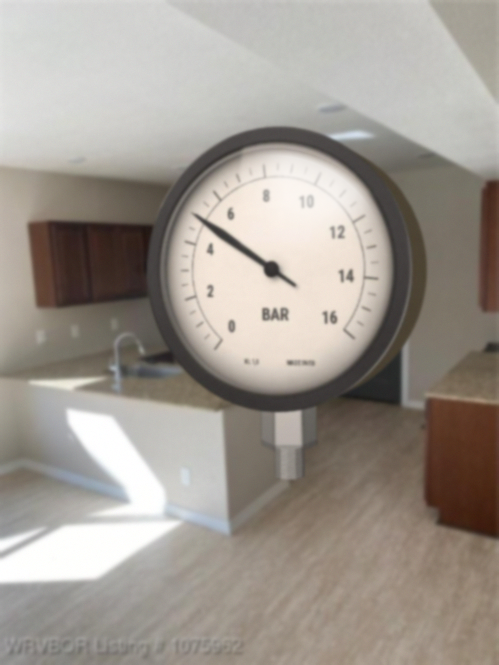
5 bar
